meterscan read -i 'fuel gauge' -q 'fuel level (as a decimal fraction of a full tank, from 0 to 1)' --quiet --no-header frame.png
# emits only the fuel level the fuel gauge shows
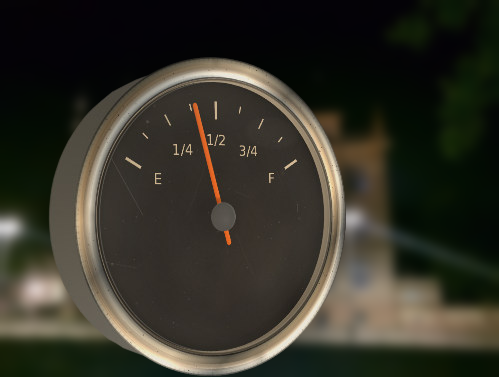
0.375
